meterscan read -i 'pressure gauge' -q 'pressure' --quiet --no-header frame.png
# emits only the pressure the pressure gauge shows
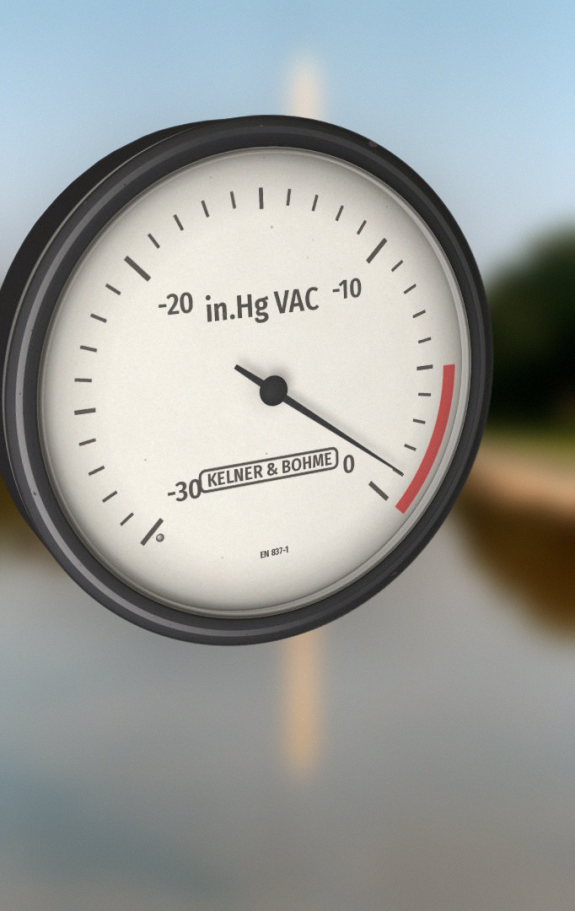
-1 inHg
